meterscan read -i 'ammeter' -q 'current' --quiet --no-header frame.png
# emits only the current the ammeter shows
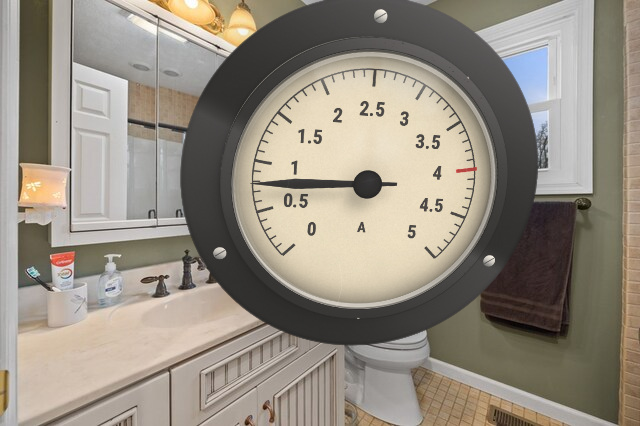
0.8 A
